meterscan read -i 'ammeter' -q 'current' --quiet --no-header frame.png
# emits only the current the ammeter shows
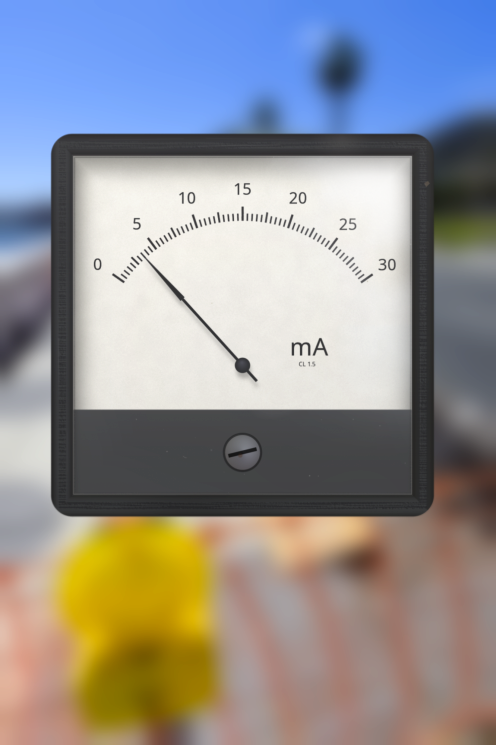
3.5 mA
